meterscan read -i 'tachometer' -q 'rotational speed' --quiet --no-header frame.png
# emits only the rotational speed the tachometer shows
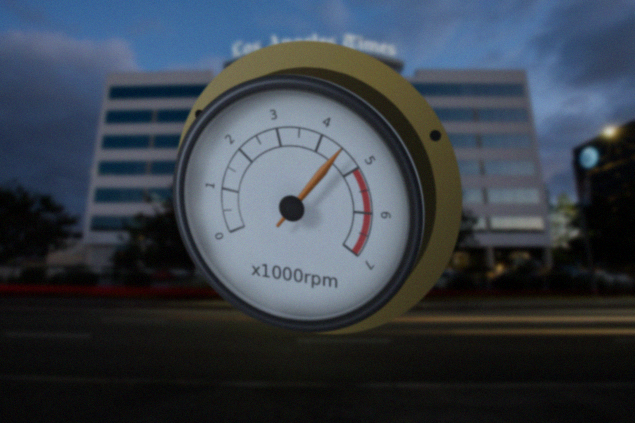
4500 rpm
